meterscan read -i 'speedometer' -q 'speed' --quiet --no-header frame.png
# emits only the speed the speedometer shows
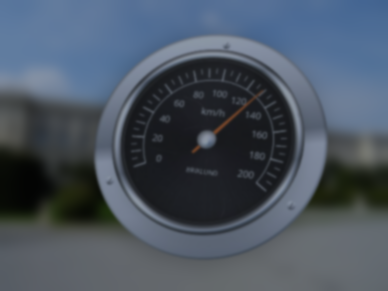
130 km/h
